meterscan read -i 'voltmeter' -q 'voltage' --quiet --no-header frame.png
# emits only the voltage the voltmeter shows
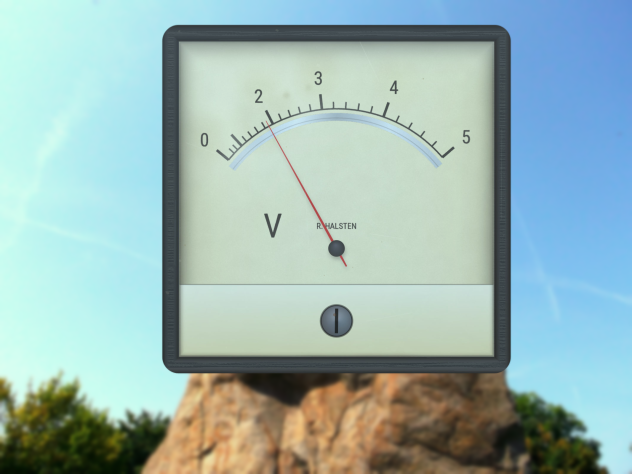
1.9 V
